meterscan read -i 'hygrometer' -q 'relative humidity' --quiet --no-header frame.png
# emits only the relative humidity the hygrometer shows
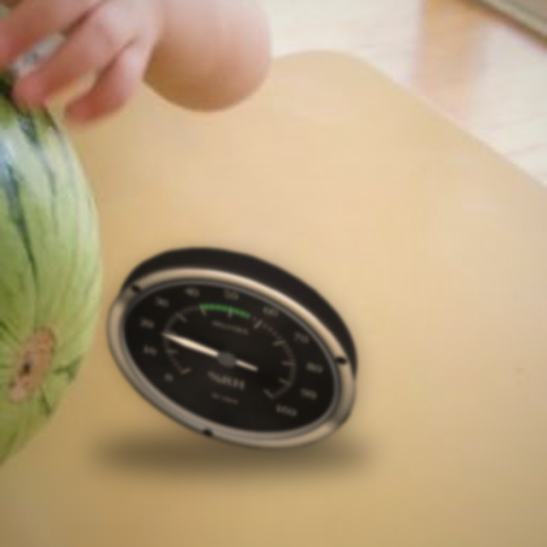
20 %
